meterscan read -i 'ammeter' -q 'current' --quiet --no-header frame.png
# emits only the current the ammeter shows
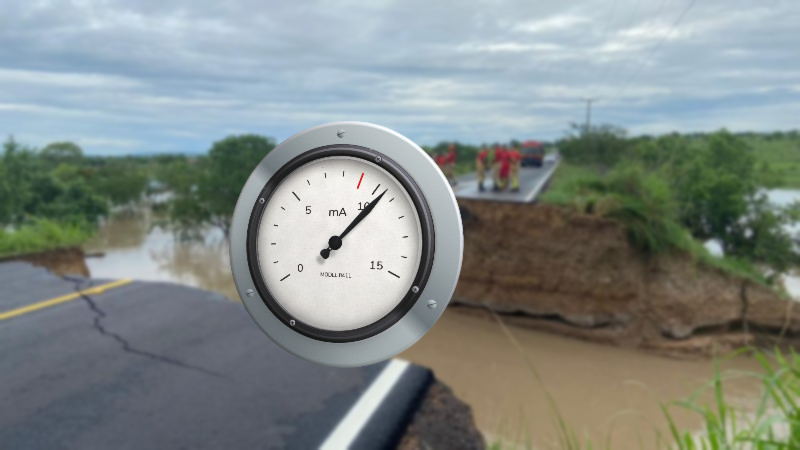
10.5 mA
